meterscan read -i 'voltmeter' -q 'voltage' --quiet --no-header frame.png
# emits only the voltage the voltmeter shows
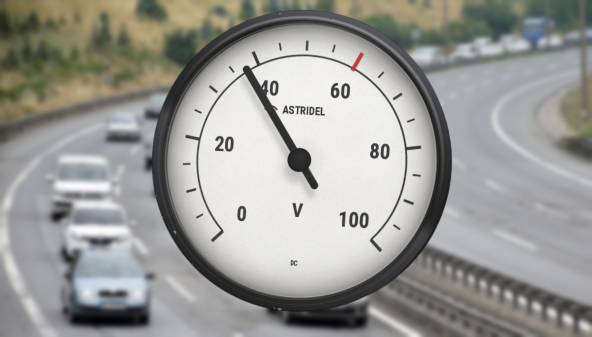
37.5 V
